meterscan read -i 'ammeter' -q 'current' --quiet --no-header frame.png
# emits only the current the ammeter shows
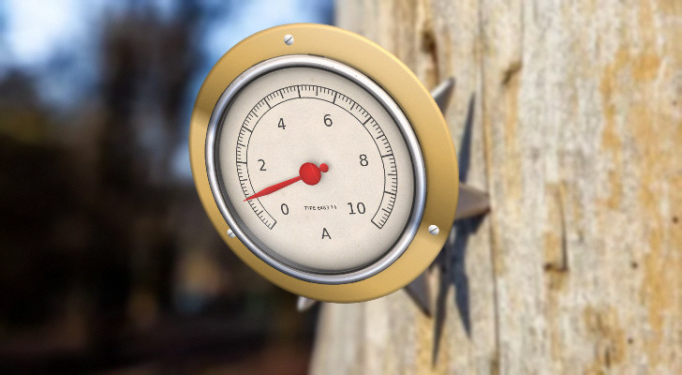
1 A
